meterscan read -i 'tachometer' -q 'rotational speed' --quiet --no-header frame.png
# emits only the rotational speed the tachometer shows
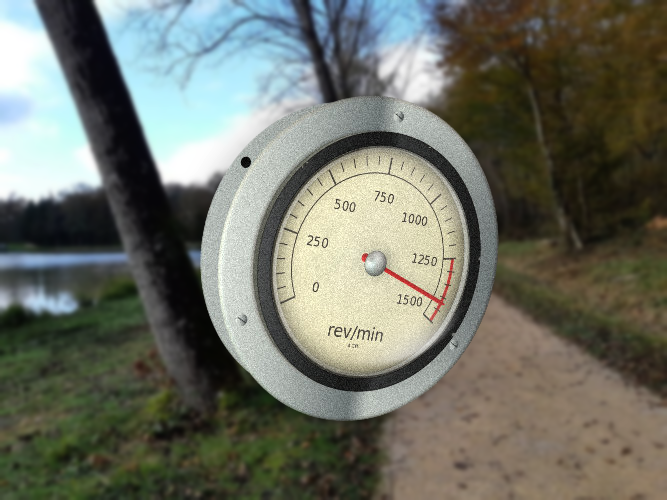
1425 rpm
